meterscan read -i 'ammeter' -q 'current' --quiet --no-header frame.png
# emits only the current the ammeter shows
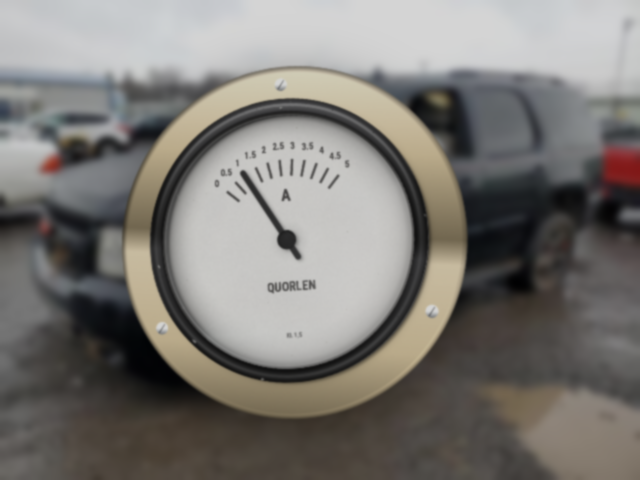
1 A
